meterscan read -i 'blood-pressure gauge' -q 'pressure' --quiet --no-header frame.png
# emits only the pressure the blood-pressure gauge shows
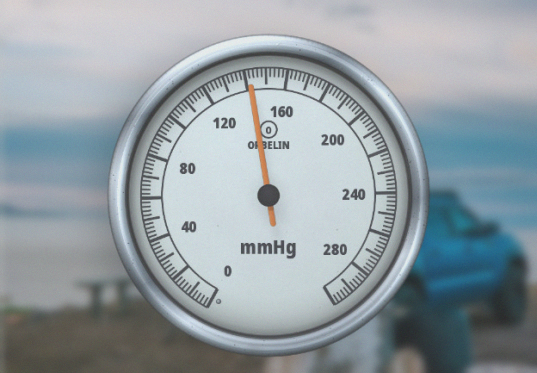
142 mmHg
